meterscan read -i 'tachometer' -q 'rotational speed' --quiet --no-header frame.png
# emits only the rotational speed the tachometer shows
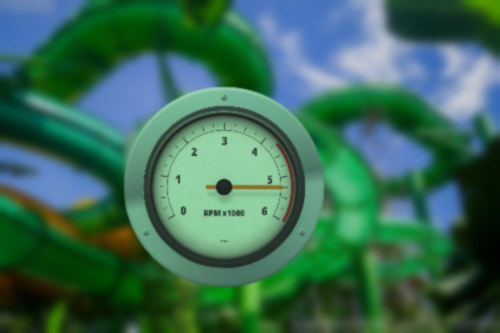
5250 rpm
